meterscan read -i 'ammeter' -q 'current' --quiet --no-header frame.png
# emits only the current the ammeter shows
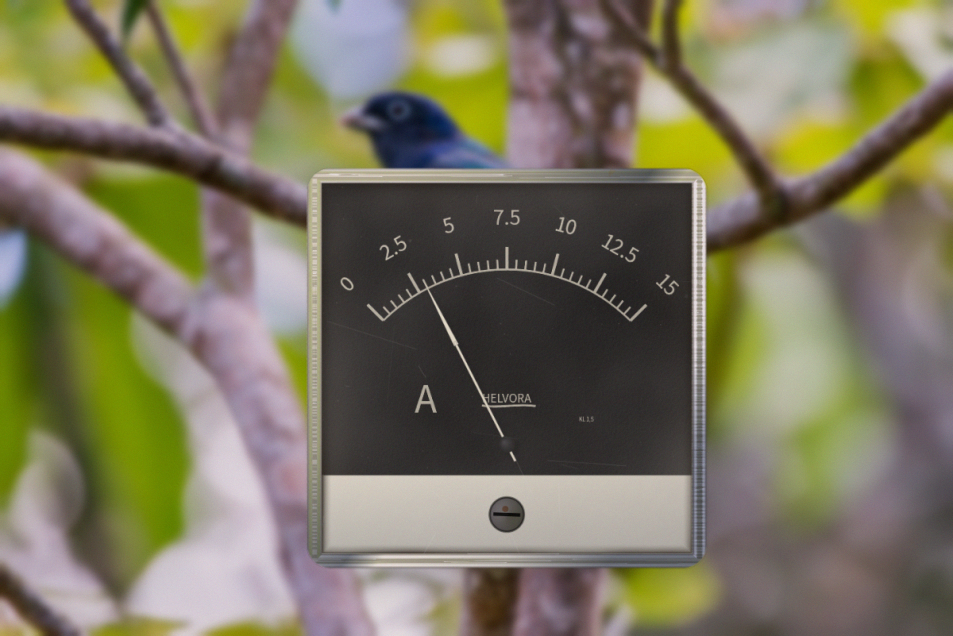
3 A
